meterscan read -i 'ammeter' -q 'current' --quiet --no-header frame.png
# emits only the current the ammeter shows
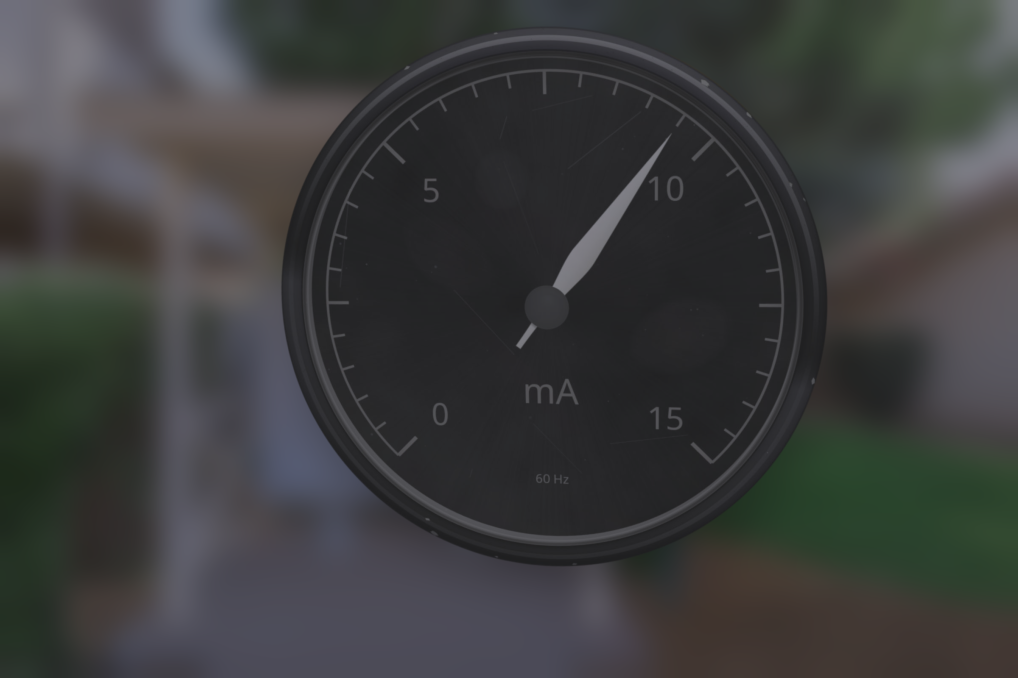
9.5 mA
